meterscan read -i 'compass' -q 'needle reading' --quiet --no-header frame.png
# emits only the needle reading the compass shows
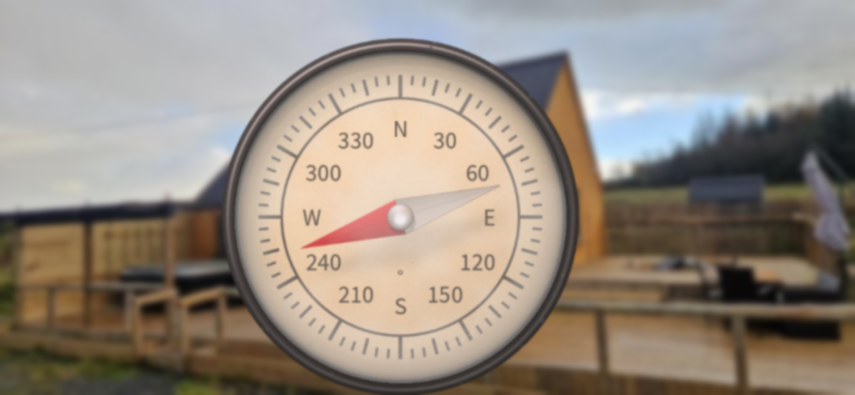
252.5 °
